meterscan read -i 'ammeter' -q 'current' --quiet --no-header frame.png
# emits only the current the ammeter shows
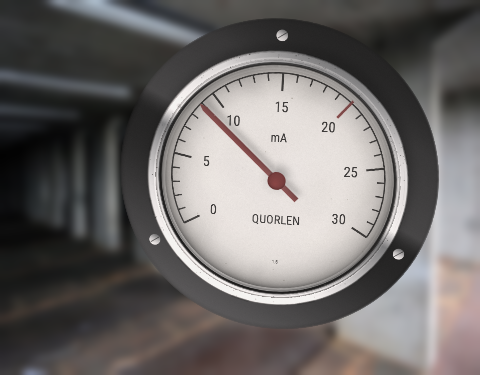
9 mA
